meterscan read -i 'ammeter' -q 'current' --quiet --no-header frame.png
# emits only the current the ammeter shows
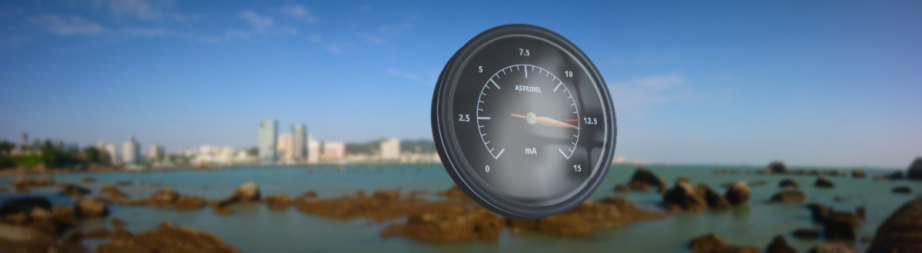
13 mA
